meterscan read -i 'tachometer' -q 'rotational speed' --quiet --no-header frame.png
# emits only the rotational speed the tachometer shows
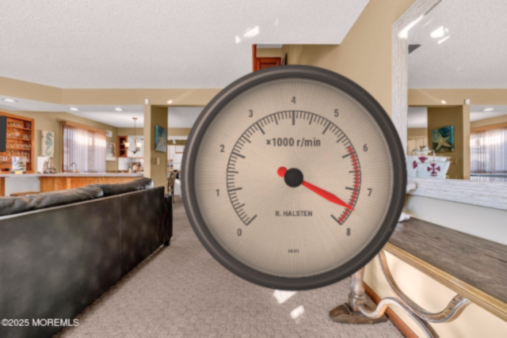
7500 rpm
